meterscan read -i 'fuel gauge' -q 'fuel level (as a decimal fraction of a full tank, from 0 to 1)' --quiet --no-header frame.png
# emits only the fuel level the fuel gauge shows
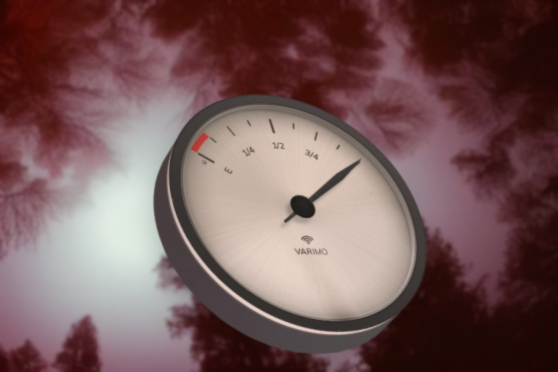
1
